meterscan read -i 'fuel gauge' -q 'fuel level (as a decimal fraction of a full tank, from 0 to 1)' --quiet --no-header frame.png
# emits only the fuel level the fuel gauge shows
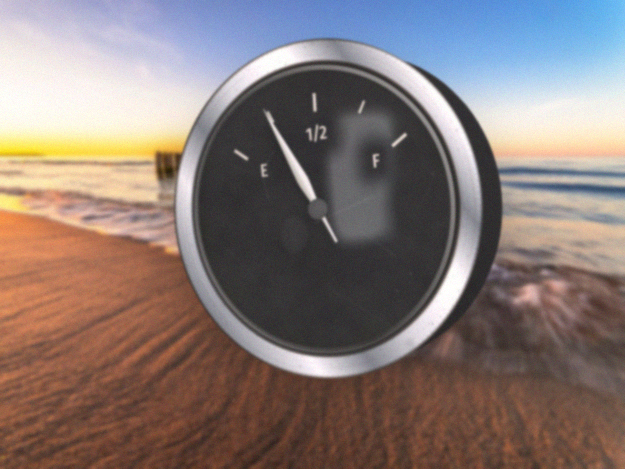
0.25
